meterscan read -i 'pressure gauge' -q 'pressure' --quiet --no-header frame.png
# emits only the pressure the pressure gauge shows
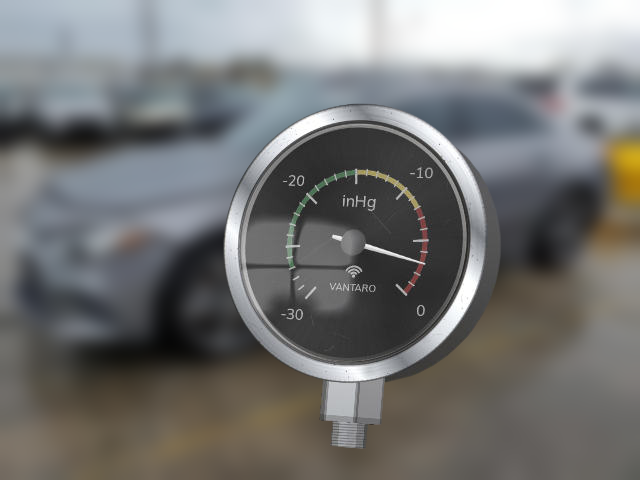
-3 inHg
